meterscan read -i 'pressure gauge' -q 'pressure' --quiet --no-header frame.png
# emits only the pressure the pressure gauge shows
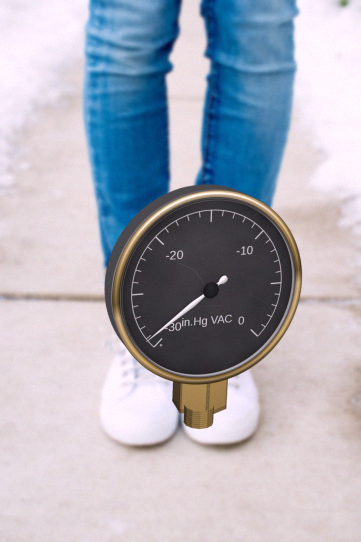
-29 inHg
